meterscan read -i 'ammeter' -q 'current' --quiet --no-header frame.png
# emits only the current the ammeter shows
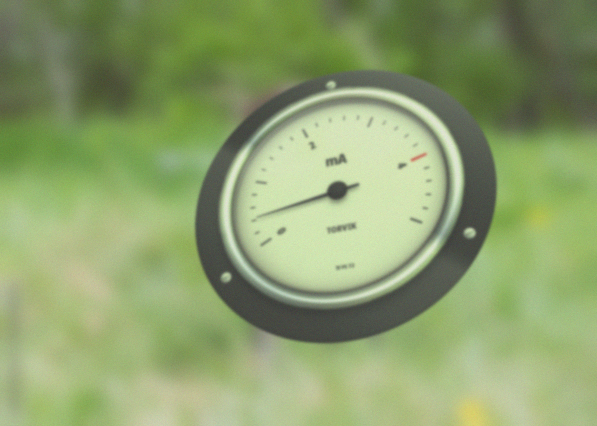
0.4 mA
